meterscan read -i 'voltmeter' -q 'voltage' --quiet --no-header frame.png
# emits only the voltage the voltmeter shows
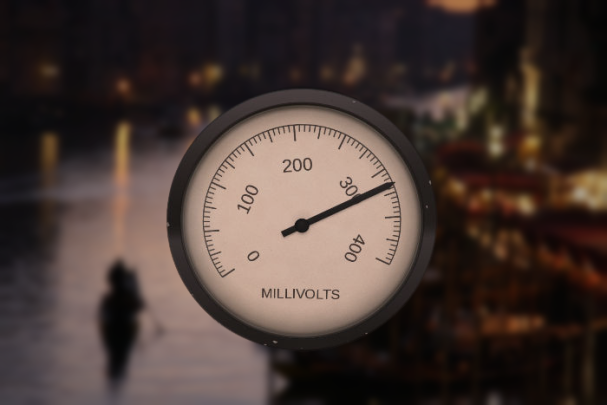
315 mV
